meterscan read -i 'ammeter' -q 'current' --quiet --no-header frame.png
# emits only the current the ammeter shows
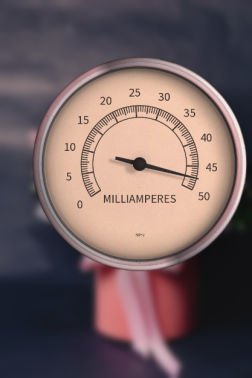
47.5 mA
